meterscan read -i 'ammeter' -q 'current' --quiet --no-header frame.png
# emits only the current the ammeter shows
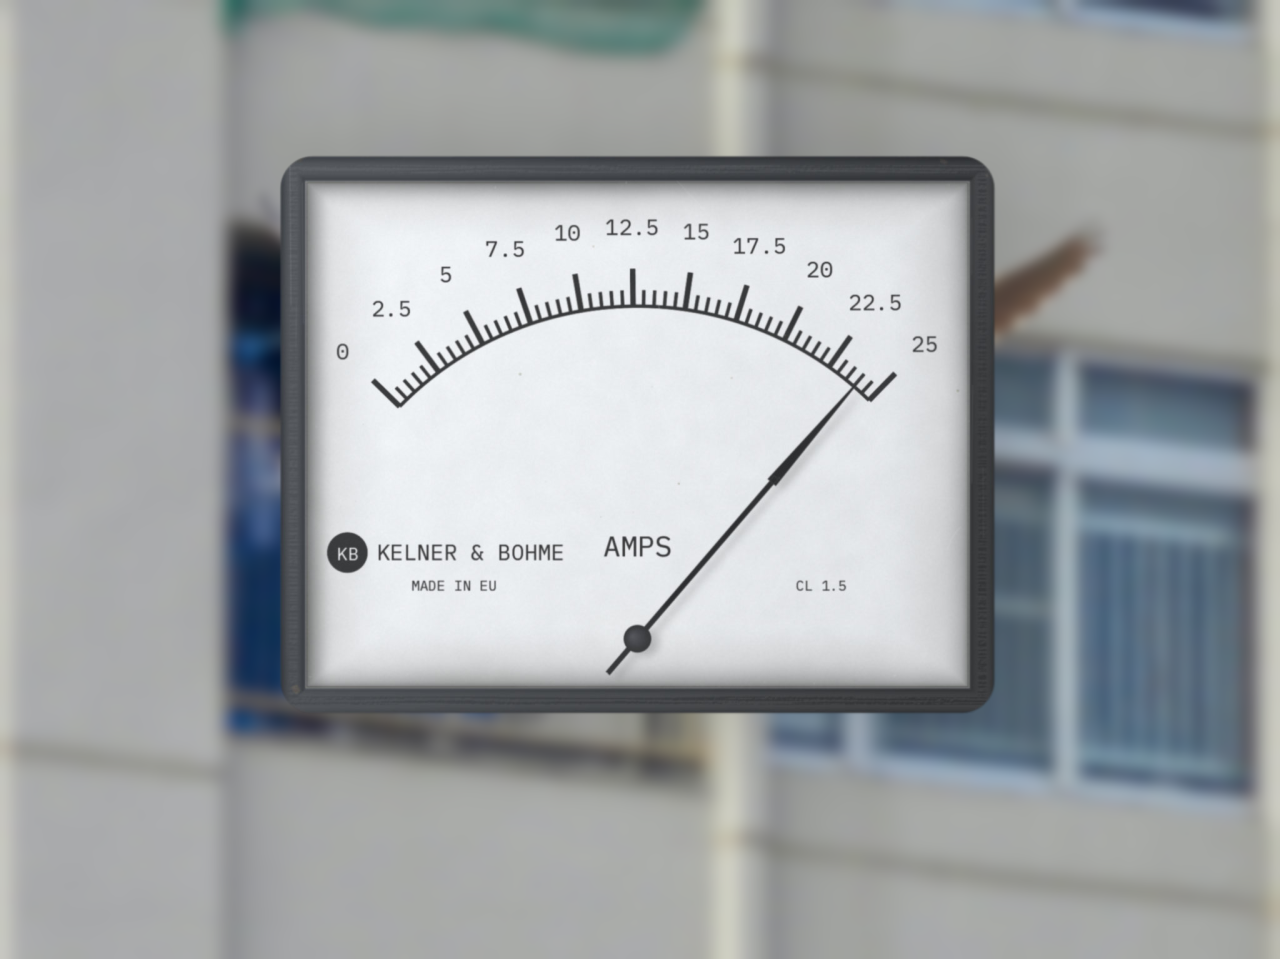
24 A
